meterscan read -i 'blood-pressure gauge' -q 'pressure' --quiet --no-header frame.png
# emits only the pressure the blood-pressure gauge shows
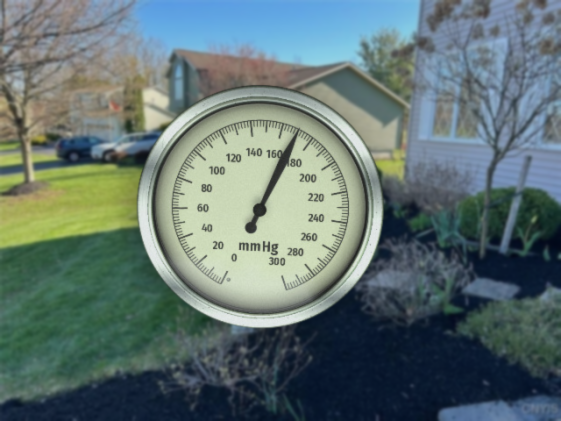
170 mmHg
